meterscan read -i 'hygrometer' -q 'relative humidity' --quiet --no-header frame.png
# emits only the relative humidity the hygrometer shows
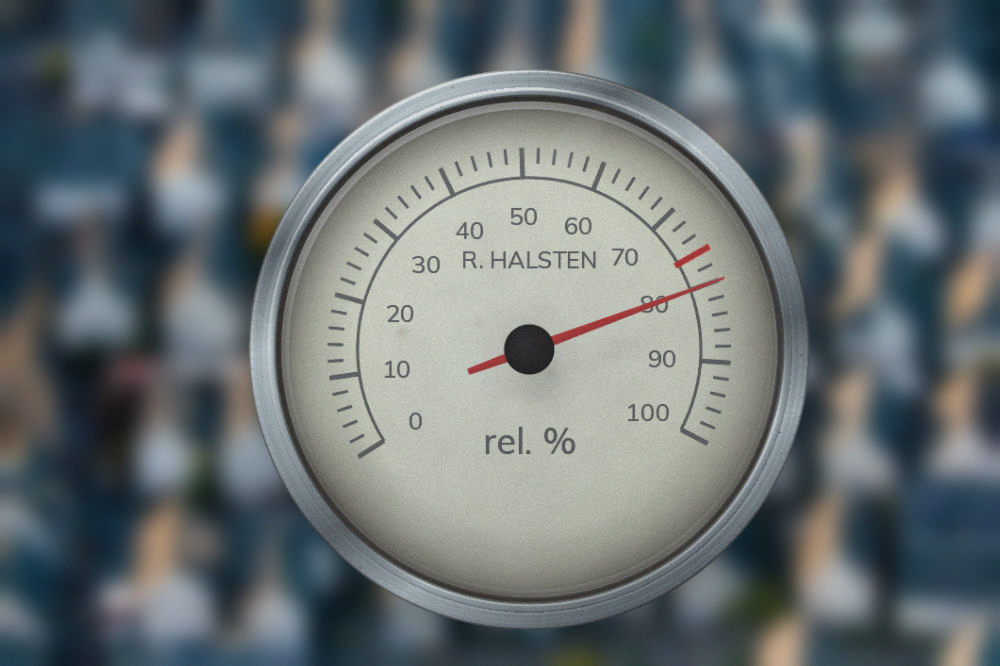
80 %
